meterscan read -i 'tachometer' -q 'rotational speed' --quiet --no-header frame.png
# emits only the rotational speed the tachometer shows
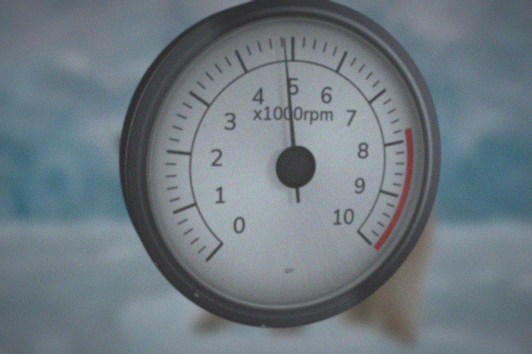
4800 rpm
